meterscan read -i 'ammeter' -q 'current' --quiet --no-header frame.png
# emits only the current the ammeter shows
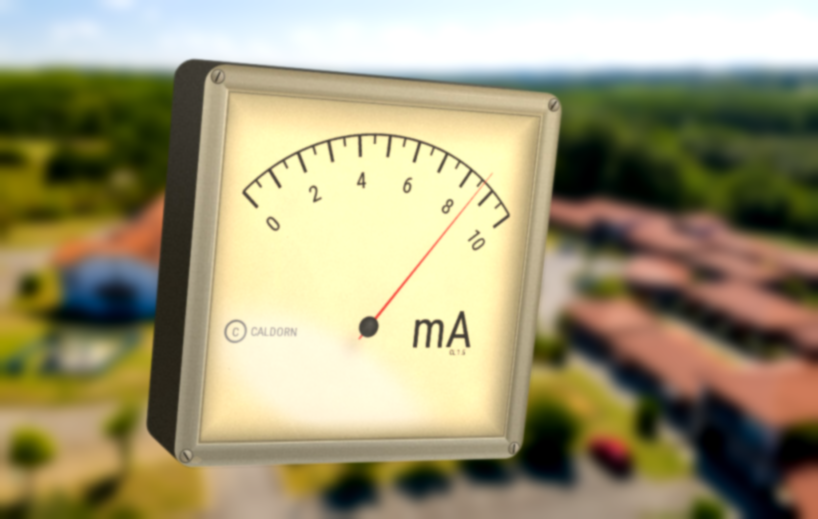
8.5 mA
